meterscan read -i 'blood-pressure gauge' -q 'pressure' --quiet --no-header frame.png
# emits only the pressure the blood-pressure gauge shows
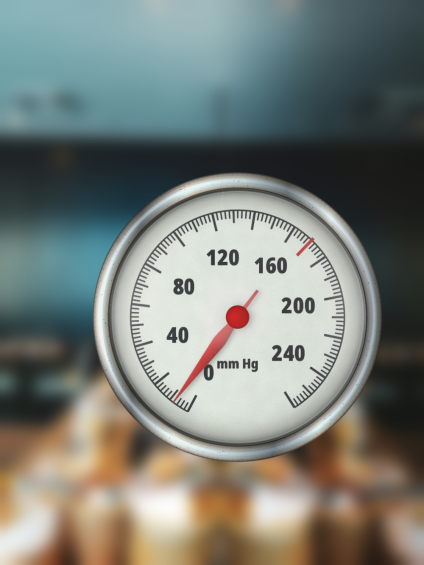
8 mmHg
